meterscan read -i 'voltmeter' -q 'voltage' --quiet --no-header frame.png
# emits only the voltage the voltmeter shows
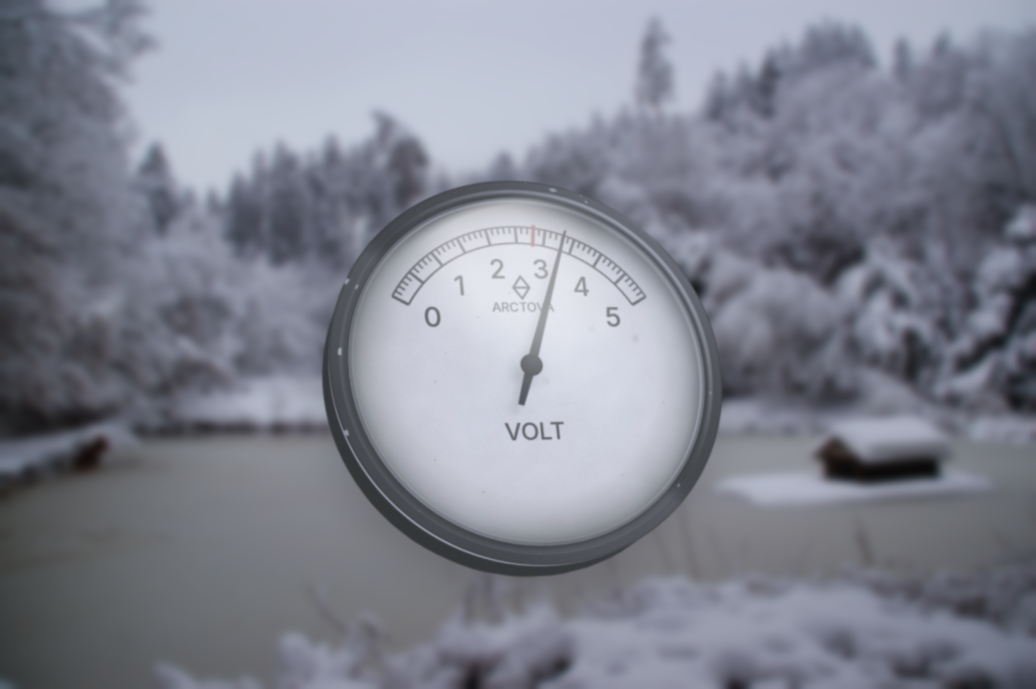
3.3 V
